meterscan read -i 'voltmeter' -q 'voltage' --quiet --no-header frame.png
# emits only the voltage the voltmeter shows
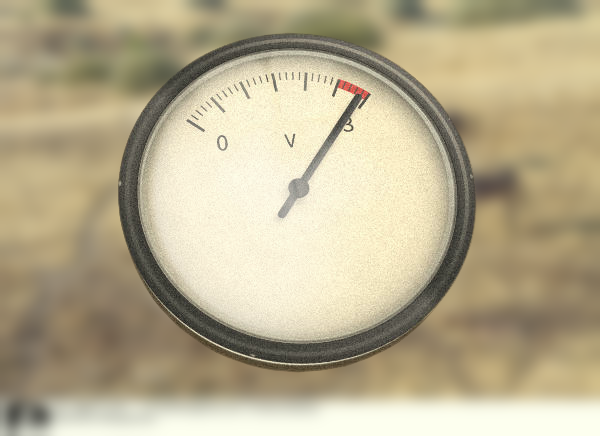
2.9 V
